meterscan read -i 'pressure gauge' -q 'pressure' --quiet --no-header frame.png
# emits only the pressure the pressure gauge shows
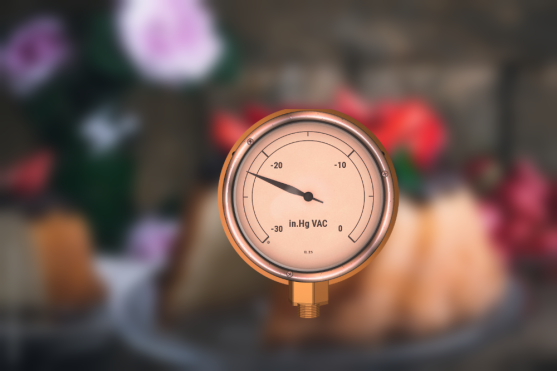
-22.5 inHg
